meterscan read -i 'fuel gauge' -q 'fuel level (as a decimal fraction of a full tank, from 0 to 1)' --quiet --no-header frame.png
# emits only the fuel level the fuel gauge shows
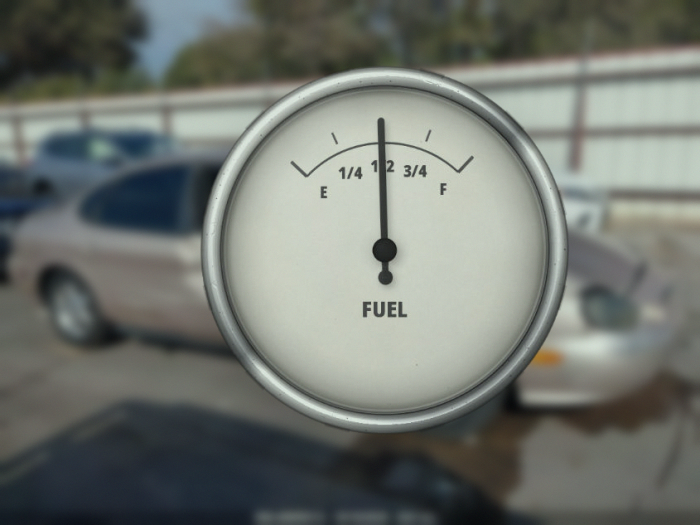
0.5
